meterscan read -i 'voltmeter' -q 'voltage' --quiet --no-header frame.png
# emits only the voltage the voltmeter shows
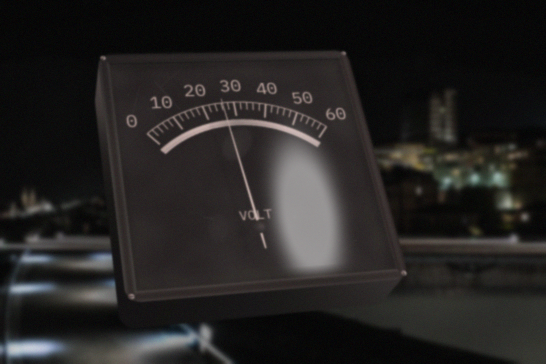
26 V
